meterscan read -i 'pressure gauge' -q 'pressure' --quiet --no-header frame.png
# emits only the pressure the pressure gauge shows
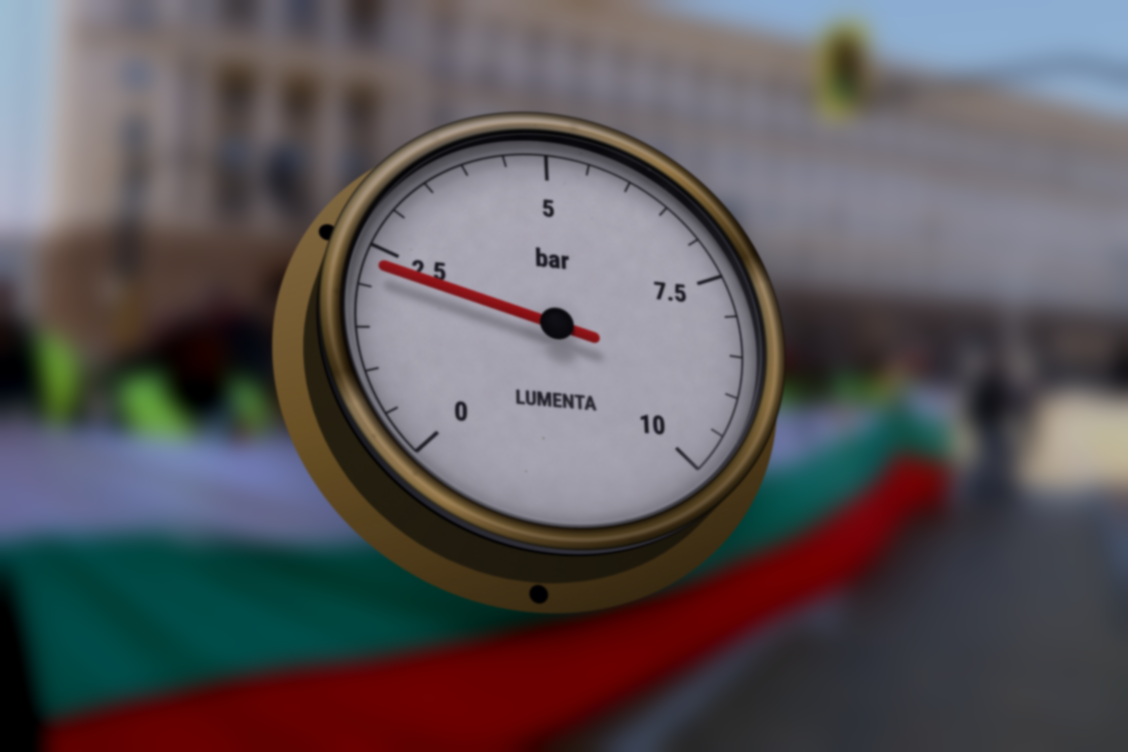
2.25 bar
